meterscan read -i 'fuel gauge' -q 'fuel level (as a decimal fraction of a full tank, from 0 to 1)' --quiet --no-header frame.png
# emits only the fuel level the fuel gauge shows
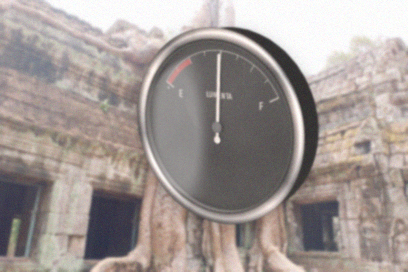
0.5
